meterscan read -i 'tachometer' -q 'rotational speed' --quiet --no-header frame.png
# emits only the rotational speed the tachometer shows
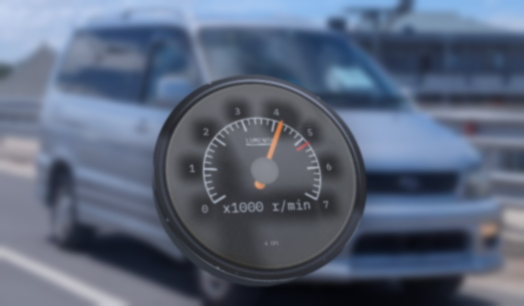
4200 rpm
